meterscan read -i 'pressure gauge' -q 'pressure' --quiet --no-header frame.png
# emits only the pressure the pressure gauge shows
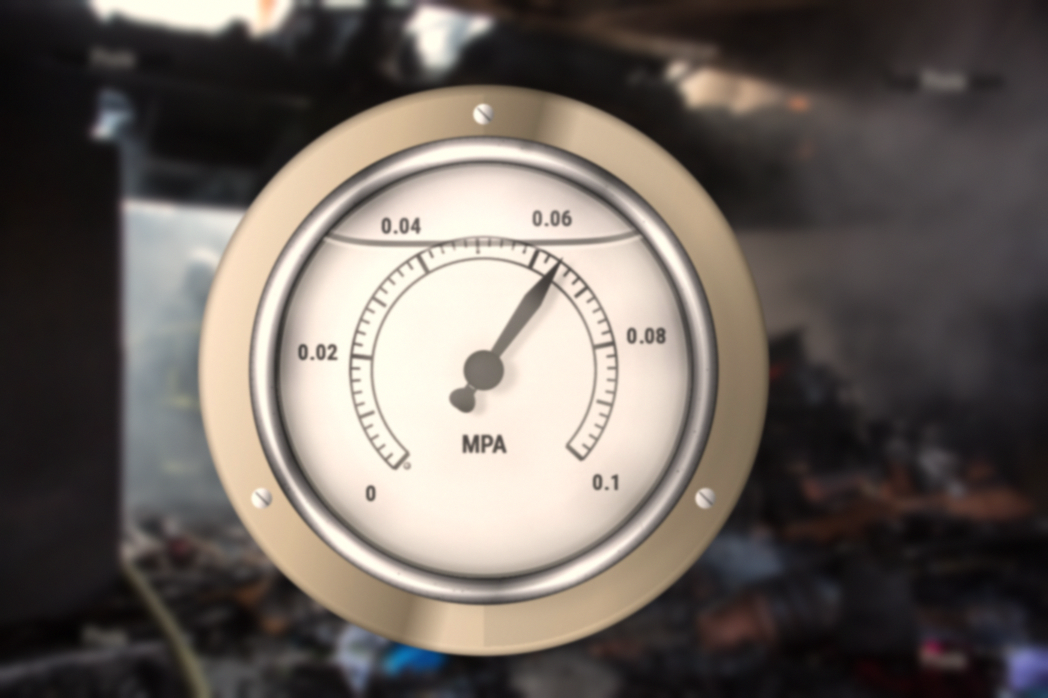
0.064 MPa
